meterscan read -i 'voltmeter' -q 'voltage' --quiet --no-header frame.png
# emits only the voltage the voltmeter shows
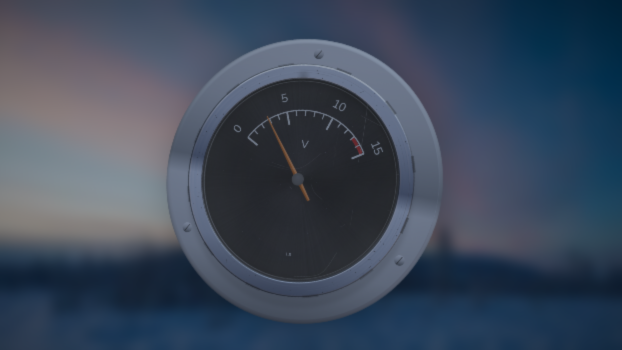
3 V
